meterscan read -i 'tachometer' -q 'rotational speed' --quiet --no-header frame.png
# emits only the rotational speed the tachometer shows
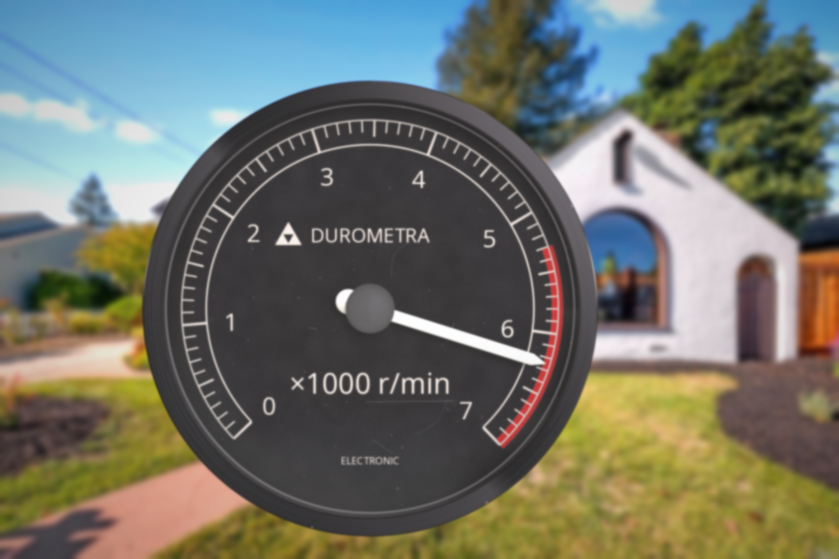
6250 rpm
